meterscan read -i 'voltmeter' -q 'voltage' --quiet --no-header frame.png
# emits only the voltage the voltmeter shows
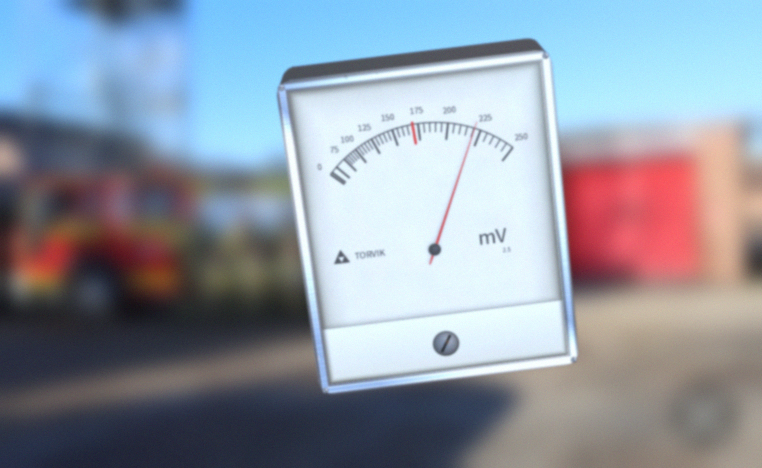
220 mV
